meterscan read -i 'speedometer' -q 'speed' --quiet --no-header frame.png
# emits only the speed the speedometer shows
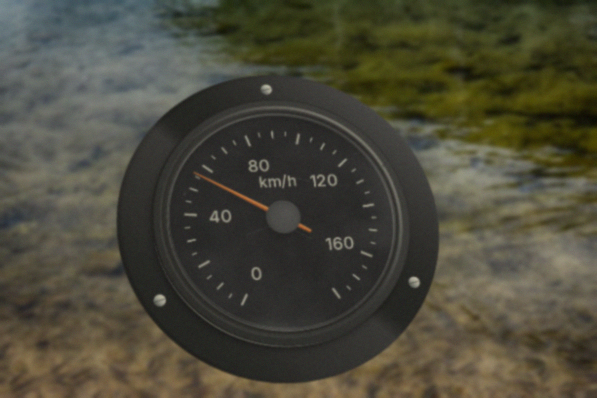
55 km/h
